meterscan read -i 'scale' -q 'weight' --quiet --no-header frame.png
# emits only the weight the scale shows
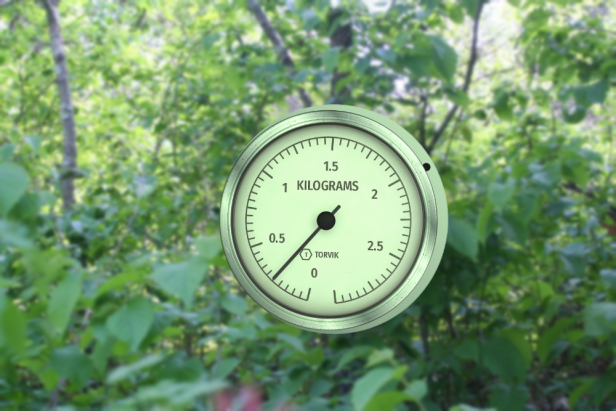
0.25 kg
